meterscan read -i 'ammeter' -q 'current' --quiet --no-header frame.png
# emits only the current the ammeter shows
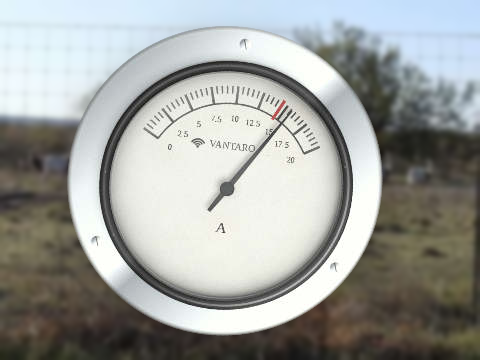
15.5 A
